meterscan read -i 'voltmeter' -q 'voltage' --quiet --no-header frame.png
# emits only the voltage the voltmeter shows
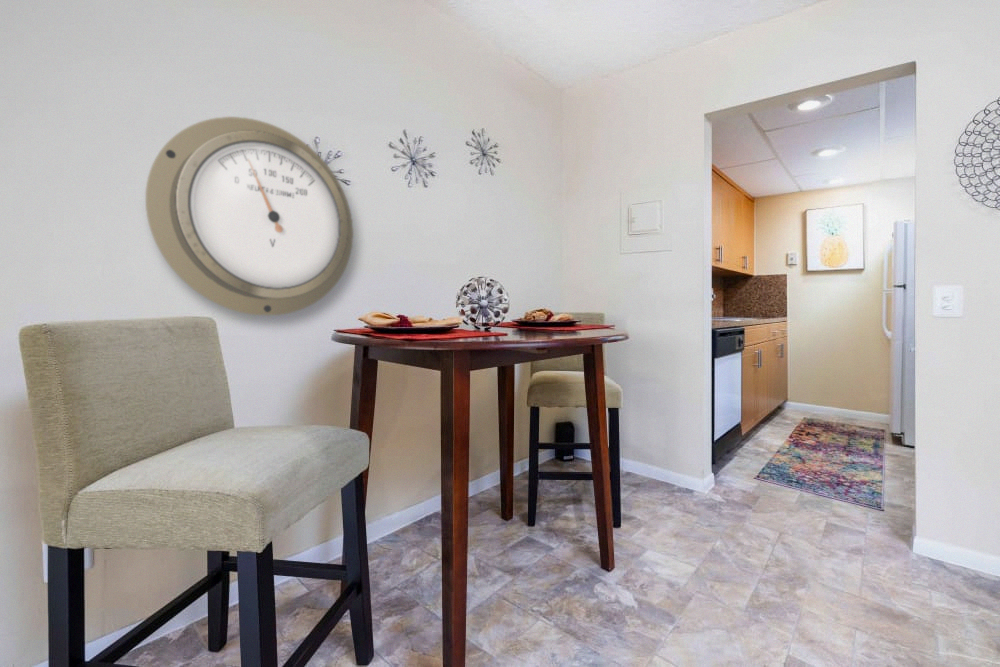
50 V
